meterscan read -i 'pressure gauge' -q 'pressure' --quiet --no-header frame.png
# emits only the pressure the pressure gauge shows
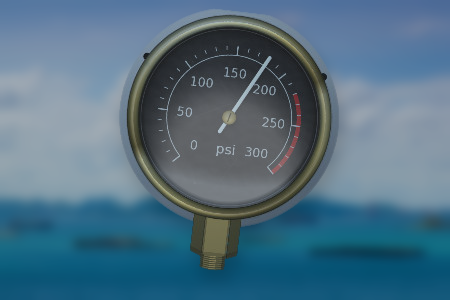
180 psi
